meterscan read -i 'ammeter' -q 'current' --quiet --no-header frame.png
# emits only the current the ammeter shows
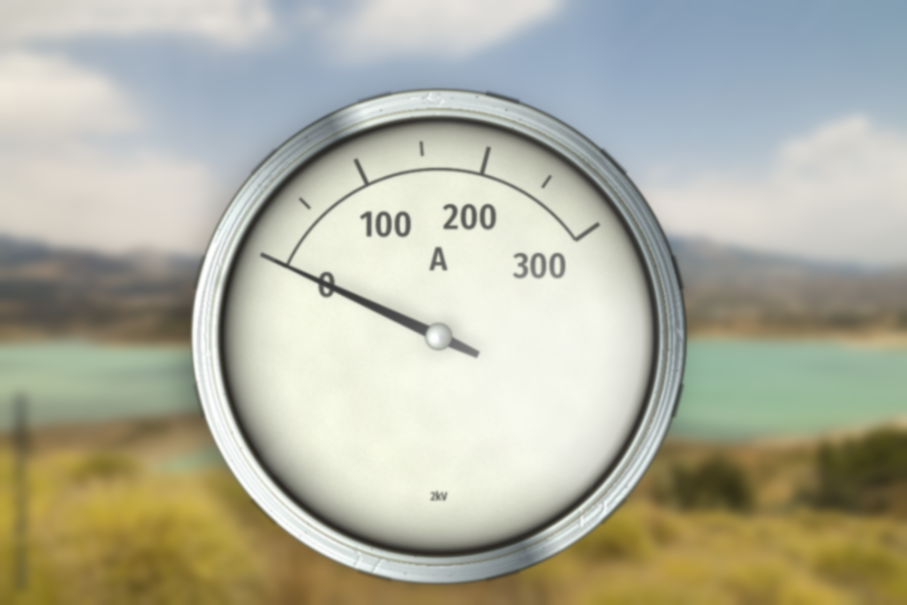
0 A
